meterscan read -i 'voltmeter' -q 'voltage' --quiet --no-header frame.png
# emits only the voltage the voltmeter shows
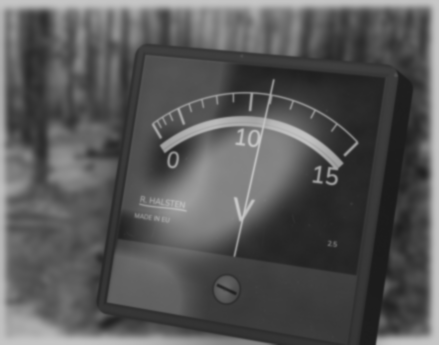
11 V
